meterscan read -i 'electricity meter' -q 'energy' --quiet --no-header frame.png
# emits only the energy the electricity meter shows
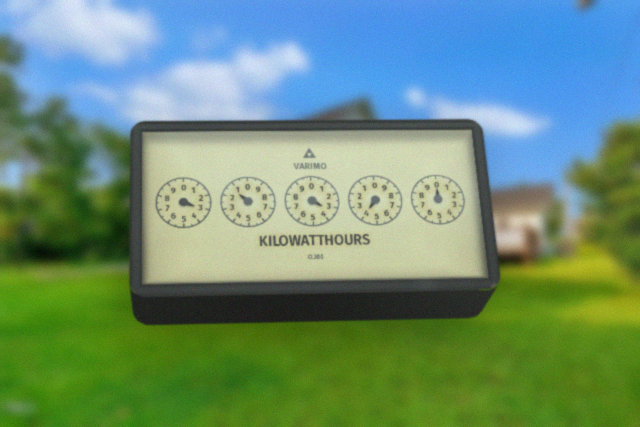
31340 kWh
